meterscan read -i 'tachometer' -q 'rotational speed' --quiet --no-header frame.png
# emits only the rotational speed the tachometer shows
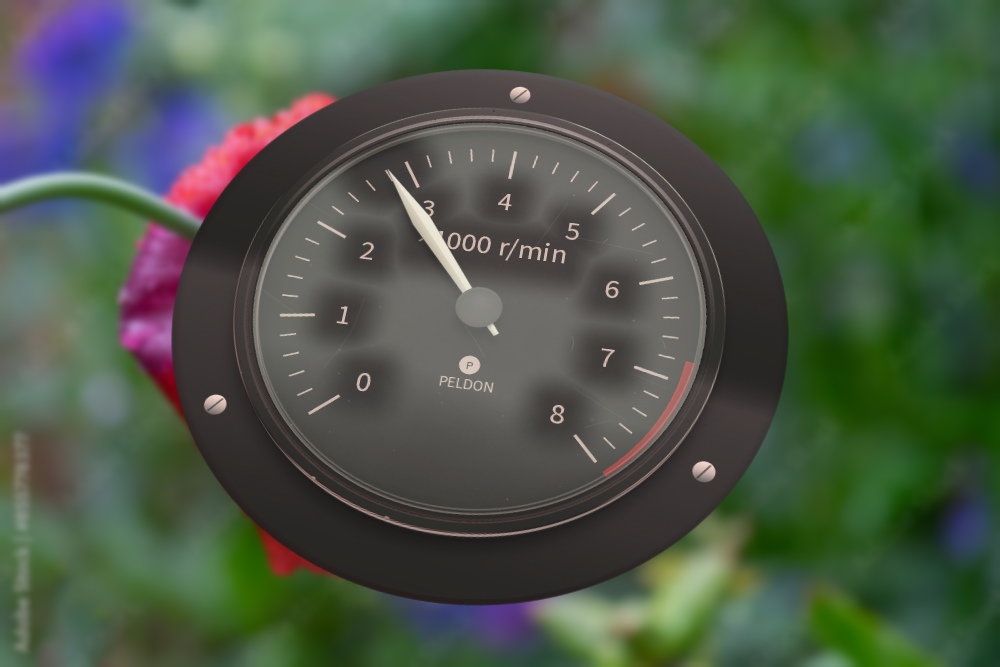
2800 rpm
